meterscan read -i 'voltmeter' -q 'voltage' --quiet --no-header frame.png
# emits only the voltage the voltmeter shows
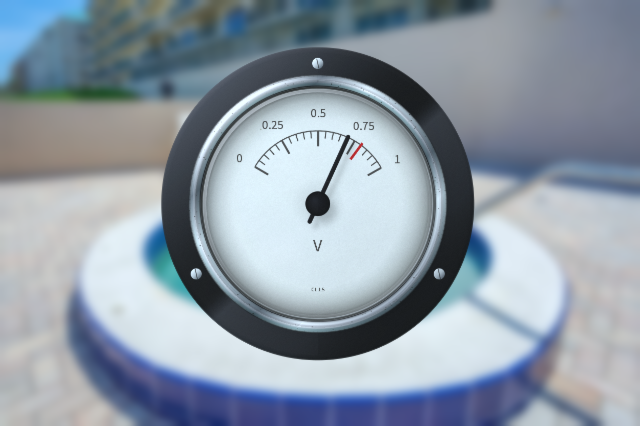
0.7 V
